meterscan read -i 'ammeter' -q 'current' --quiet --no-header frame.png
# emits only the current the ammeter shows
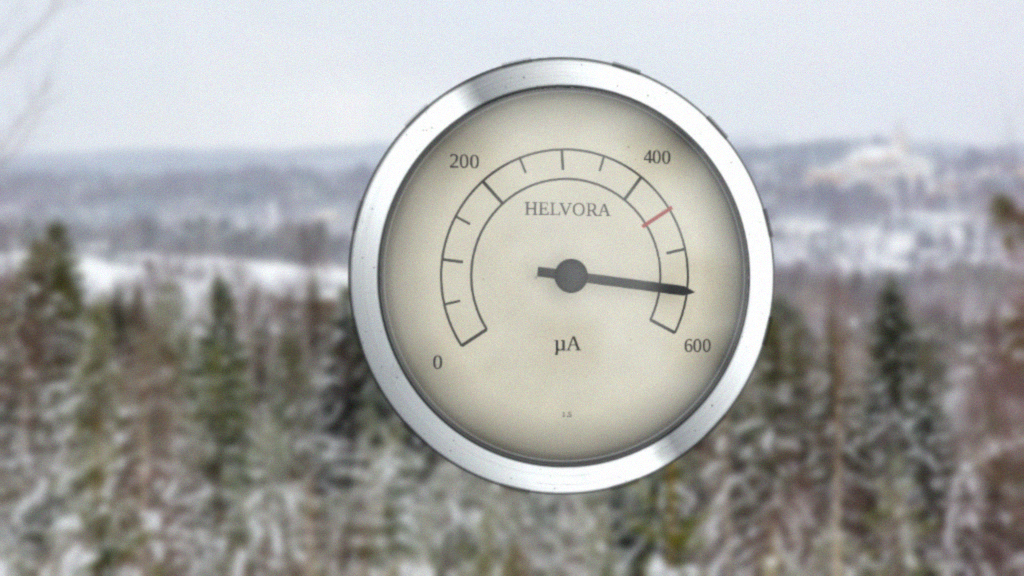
550 µA
